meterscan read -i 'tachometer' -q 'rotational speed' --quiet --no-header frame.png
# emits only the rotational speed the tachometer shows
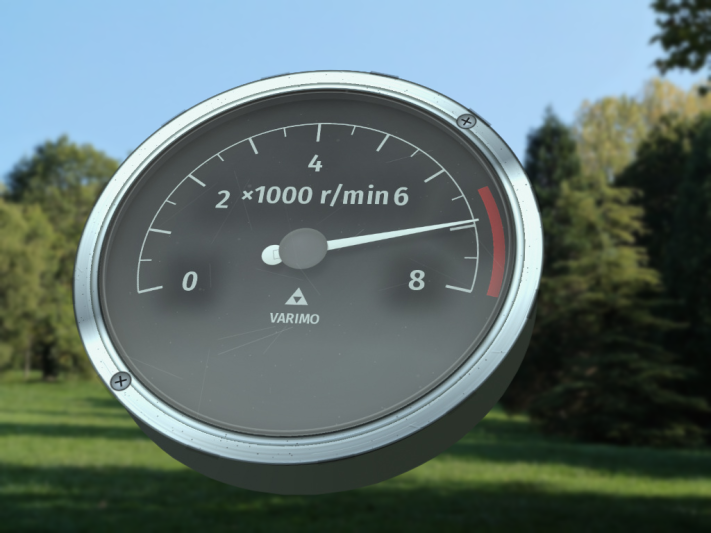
7000 rpm
